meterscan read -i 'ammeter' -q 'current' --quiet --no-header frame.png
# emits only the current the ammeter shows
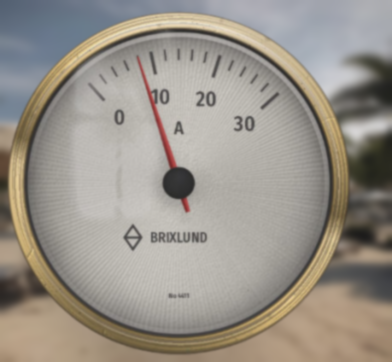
8 A
